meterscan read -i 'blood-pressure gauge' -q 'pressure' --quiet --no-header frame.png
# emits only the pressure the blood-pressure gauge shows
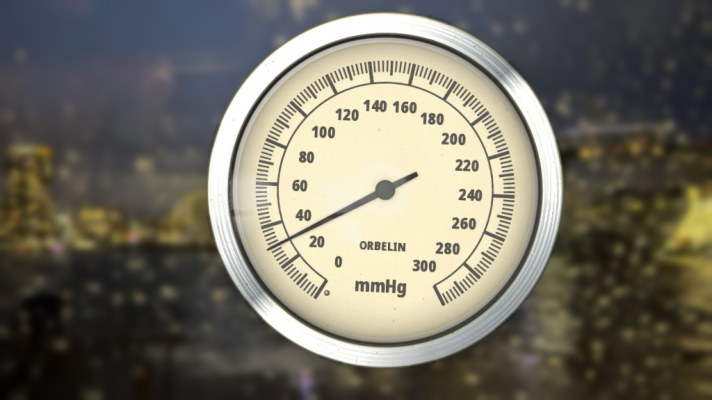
30 mmHg
